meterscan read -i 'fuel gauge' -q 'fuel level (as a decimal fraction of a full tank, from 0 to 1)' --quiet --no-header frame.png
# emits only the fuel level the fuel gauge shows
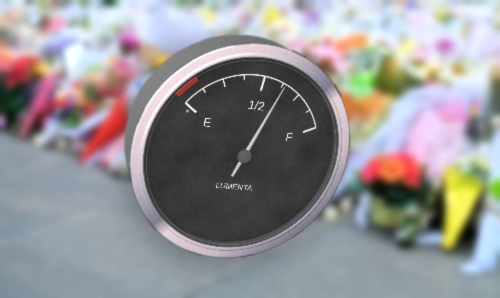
0.625
